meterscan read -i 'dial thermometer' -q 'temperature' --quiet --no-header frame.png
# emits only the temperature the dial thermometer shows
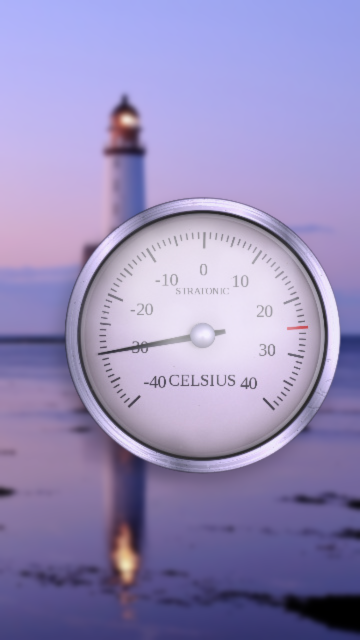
-30 °C
